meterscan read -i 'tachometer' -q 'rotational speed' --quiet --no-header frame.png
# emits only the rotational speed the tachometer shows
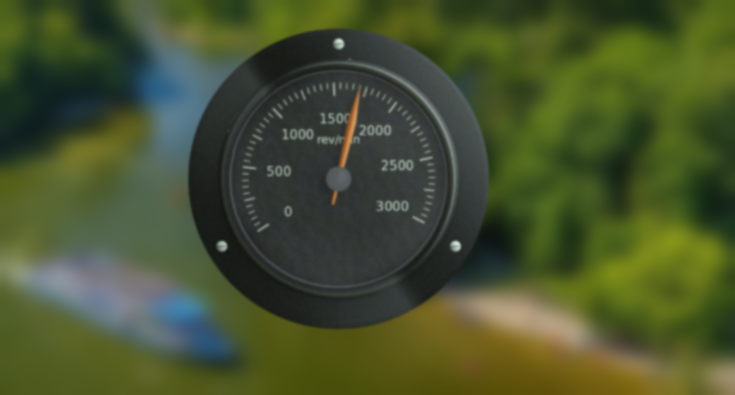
1700 rpm
